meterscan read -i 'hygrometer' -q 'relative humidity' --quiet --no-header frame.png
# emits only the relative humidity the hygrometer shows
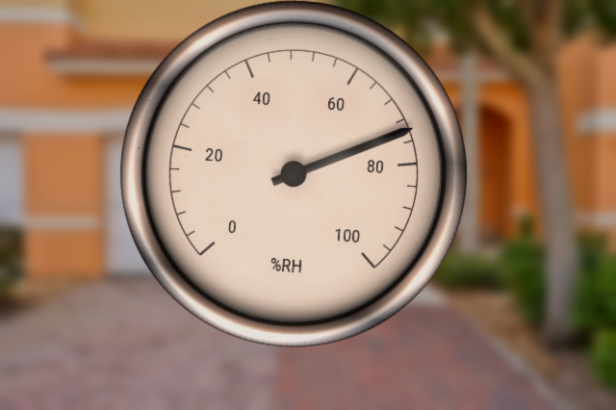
74 %
